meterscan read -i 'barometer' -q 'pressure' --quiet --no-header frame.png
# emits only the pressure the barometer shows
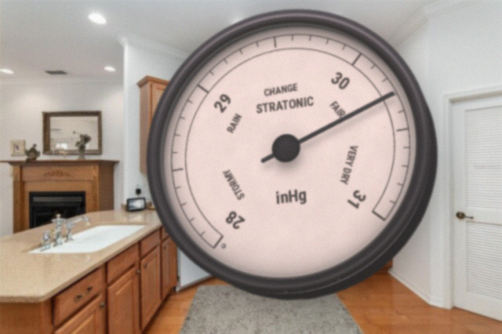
30.3 inHg
